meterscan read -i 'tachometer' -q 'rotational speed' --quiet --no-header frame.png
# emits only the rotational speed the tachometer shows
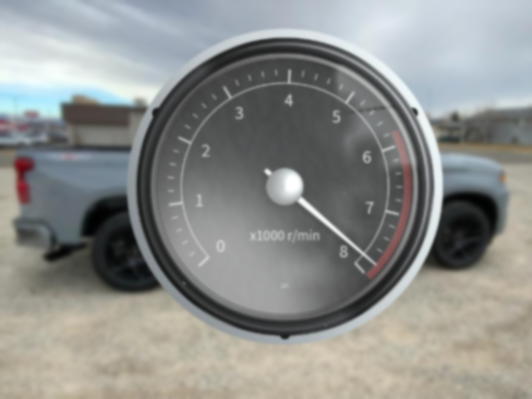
7800 rpm
